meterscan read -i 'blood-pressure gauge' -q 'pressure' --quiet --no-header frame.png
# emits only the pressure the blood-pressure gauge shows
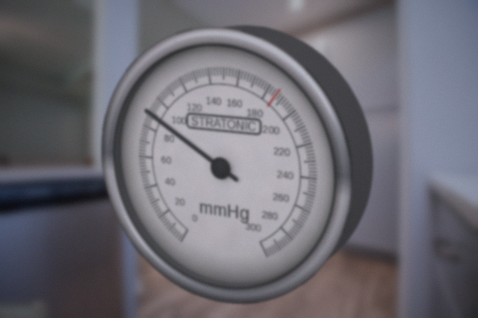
90 mmHg
